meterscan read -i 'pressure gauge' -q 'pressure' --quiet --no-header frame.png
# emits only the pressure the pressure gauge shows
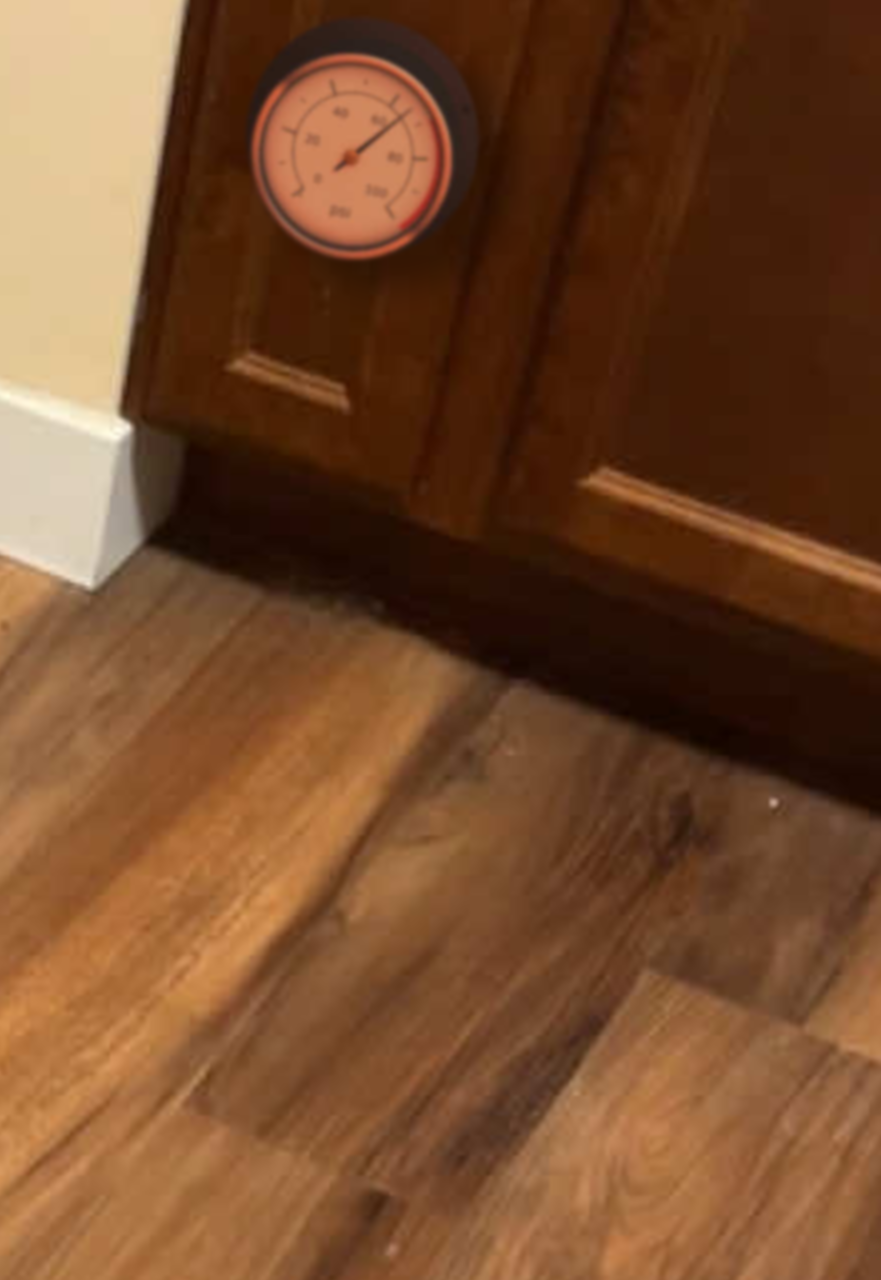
65 psi
